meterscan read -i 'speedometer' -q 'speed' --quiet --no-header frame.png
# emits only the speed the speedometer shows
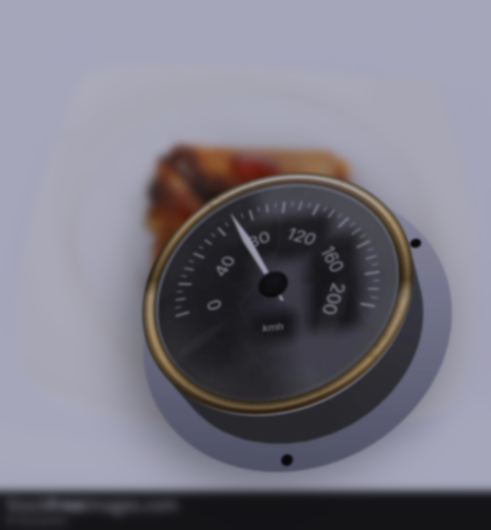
70 km/h
